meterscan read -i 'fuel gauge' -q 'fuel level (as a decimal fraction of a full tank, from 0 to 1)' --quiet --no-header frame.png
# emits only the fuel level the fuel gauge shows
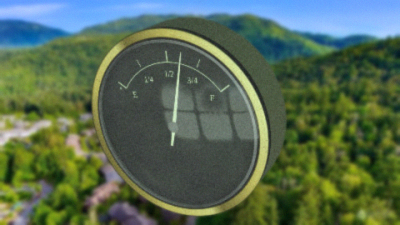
0.625
